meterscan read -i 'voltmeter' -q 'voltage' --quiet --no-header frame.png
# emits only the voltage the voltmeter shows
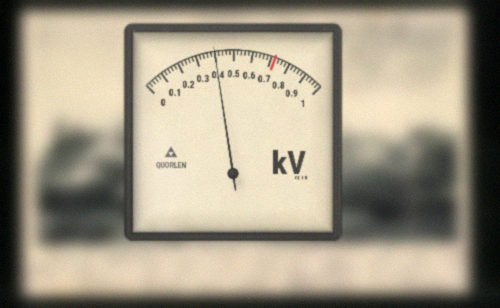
0.4 kV
